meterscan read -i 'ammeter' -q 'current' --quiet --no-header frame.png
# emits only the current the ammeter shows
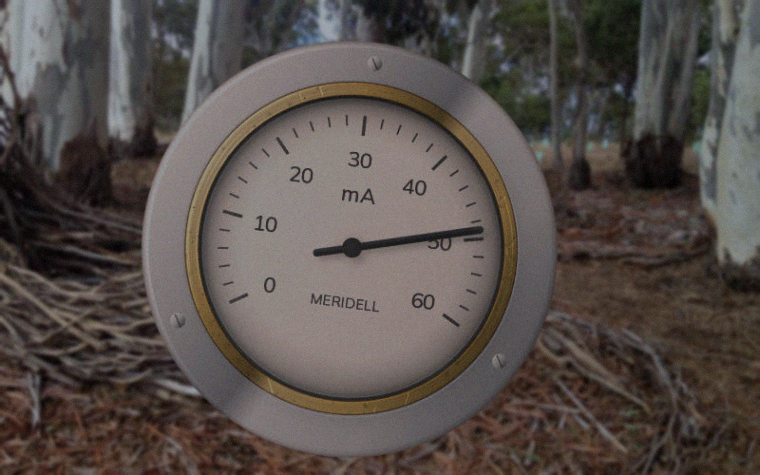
49 mA
